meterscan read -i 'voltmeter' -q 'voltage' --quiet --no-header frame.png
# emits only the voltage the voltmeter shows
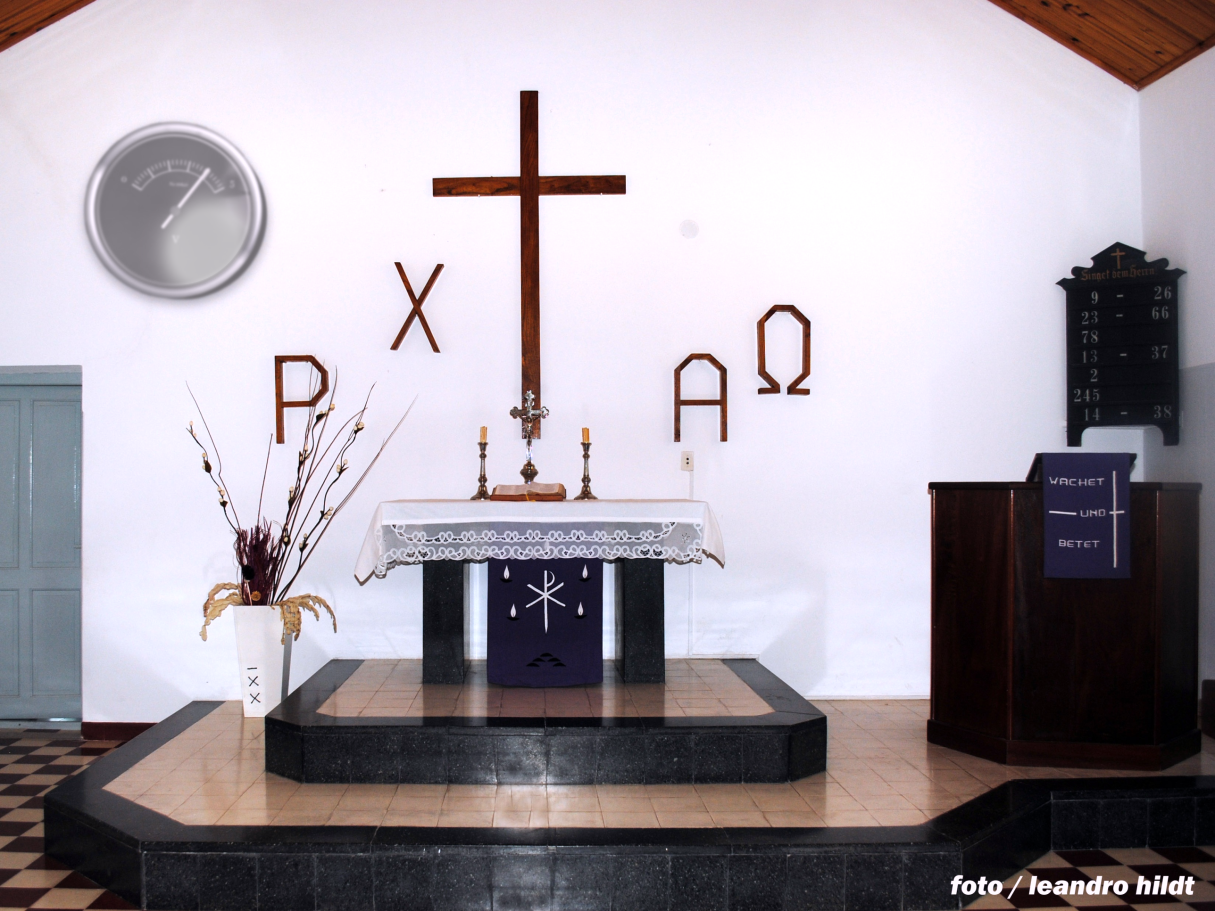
4 V
